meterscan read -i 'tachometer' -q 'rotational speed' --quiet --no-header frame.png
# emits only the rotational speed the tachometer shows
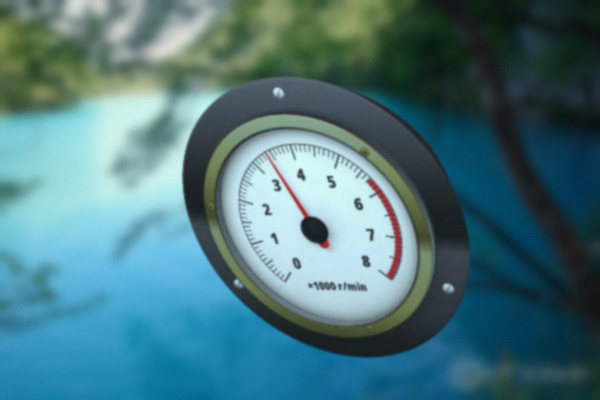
3500 rpm
